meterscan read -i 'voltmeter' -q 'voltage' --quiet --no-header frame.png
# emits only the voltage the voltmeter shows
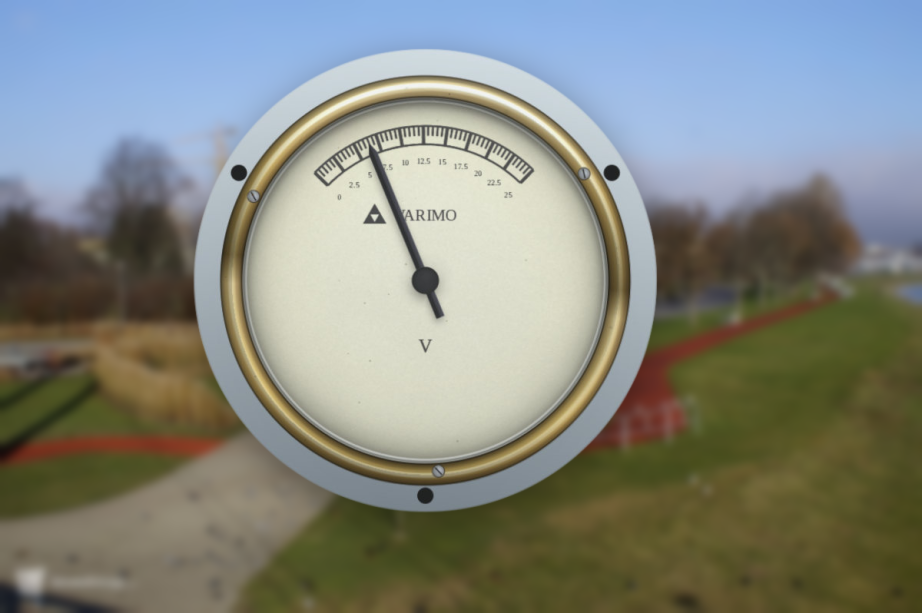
6.5 V
